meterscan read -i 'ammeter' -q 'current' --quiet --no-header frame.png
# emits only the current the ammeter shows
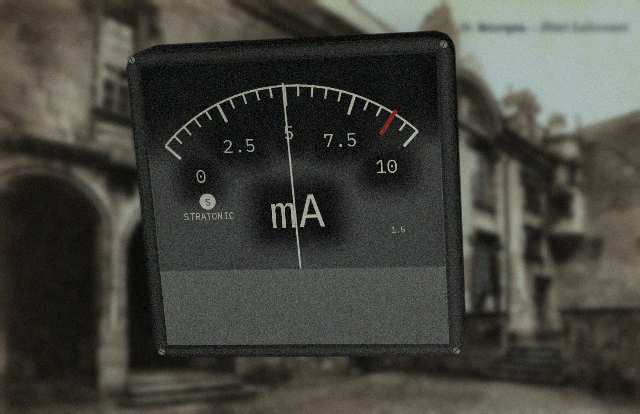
5 mA
